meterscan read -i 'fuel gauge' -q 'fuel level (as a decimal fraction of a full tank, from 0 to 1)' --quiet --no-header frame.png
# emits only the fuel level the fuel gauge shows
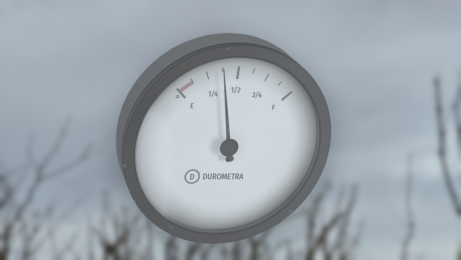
0.375
